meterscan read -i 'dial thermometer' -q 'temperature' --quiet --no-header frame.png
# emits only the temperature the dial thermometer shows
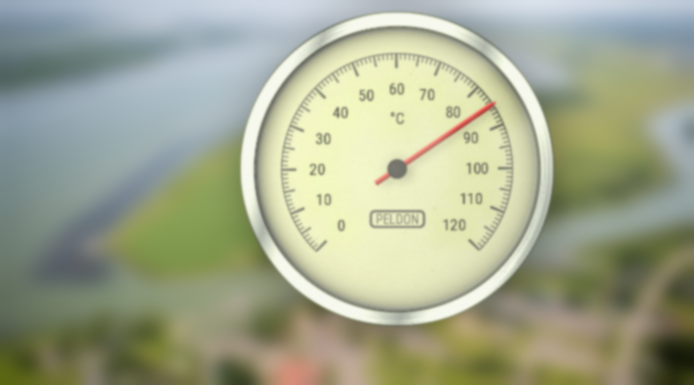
85 °C
